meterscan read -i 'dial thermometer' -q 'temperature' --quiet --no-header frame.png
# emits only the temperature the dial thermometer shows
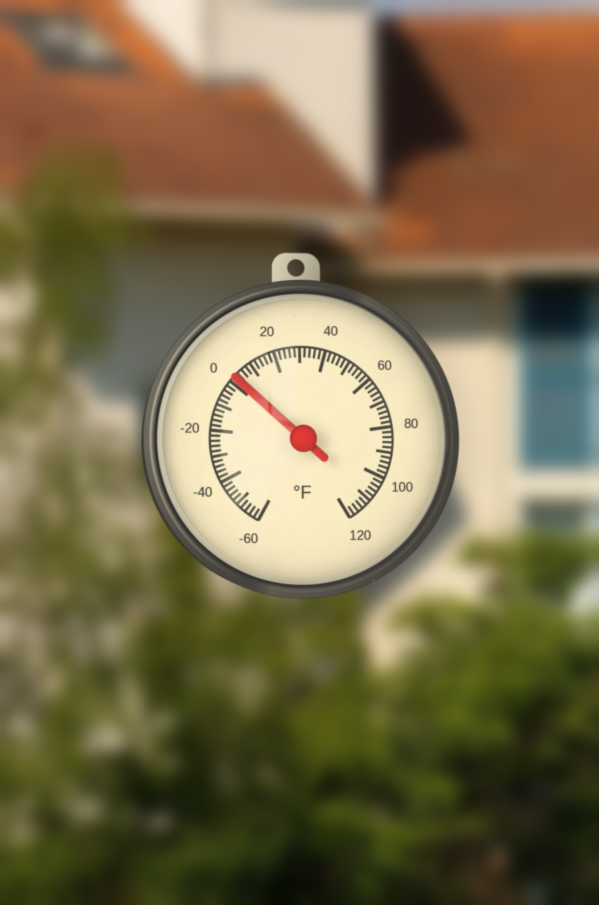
2 °F
